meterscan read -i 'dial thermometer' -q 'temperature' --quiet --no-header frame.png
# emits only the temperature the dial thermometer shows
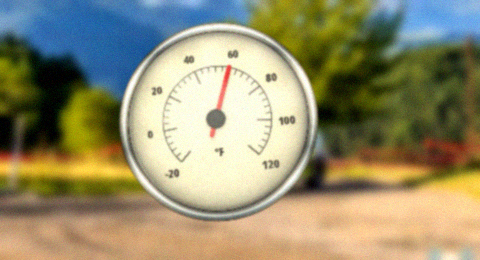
60 °F
